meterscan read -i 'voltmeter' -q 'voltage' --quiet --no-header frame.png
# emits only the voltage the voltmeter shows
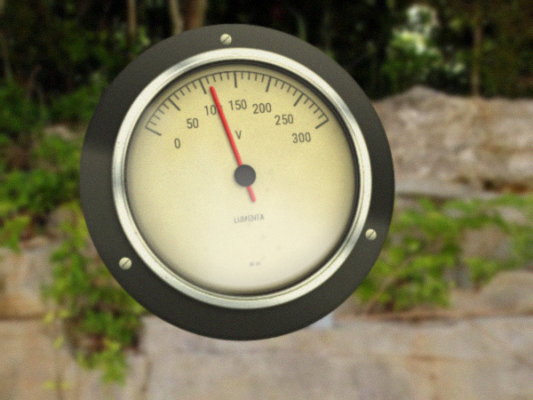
110 V
